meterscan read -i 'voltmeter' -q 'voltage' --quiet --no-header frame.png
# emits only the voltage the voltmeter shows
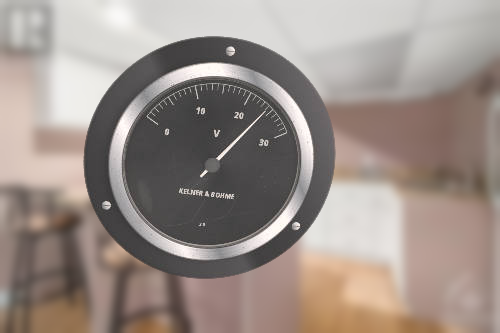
24 V
